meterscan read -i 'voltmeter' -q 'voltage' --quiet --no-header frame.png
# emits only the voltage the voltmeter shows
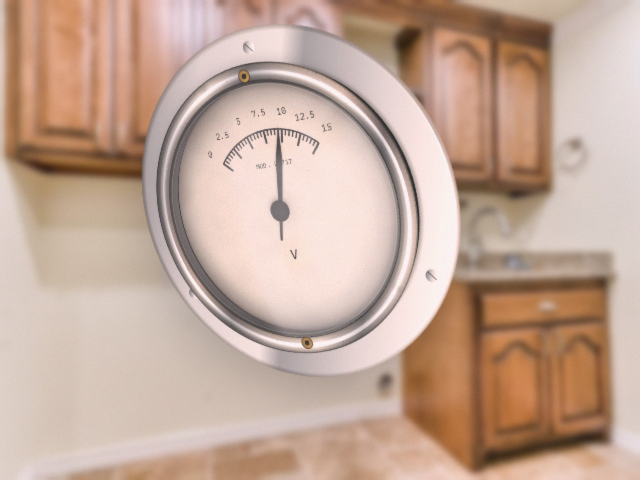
10 V
